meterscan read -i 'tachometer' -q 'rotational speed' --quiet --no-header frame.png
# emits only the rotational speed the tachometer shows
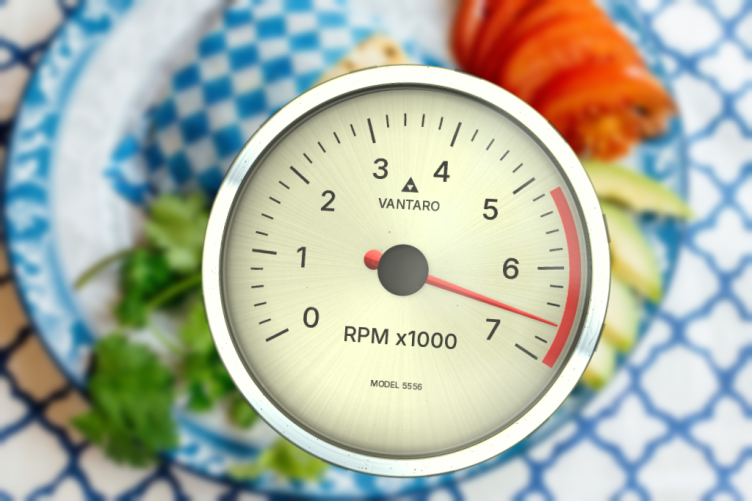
6600 rpm
